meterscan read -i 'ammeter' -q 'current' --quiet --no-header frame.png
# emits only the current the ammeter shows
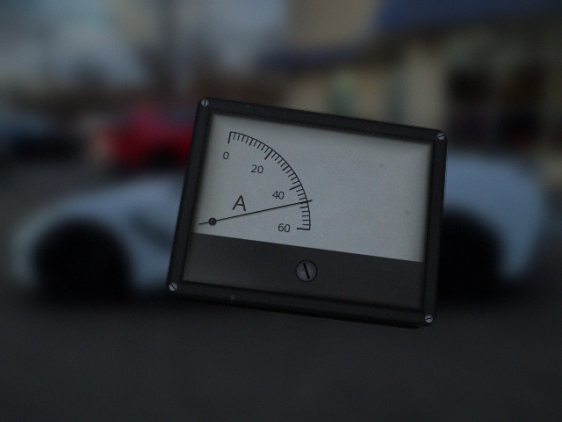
48 A
